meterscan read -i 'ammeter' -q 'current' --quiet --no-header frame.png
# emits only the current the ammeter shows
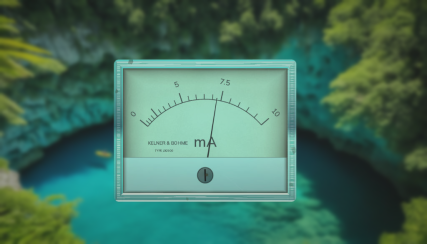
7.25 mA
